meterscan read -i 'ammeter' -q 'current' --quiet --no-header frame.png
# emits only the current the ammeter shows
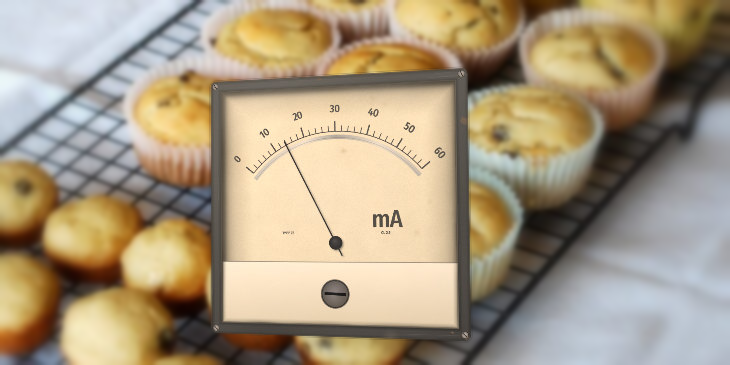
14 mA
